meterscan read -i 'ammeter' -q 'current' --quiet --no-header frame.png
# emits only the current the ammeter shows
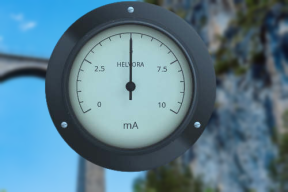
5 mA
